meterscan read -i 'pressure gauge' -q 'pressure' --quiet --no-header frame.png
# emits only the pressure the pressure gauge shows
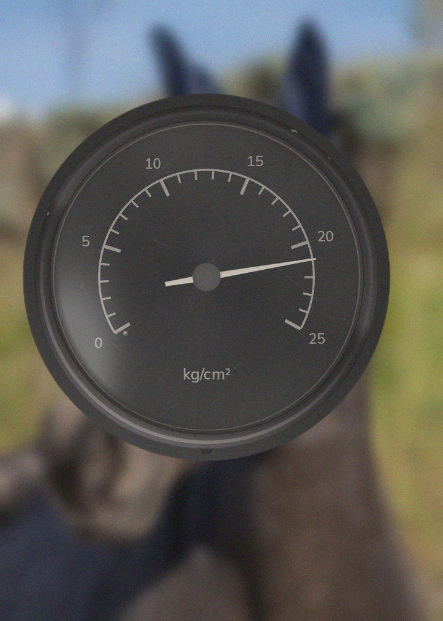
21 kg/cm²
